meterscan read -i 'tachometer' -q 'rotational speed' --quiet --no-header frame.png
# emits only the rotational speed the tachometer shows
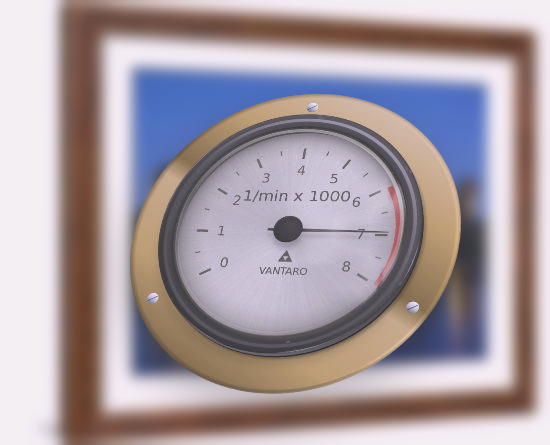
7000 rpm
